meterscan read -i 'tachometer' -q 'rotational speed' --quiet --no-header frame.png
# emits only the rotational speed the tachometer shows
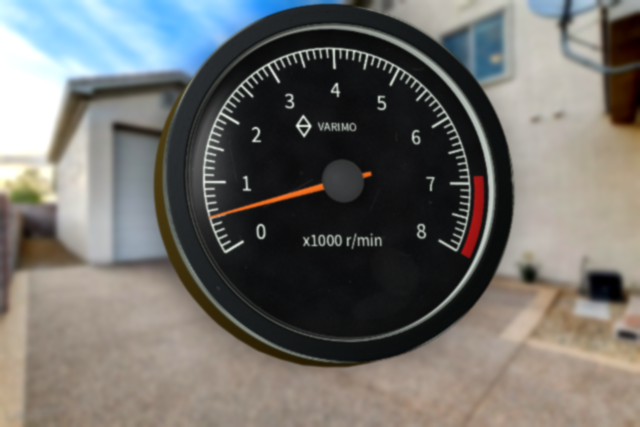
500 rpm
